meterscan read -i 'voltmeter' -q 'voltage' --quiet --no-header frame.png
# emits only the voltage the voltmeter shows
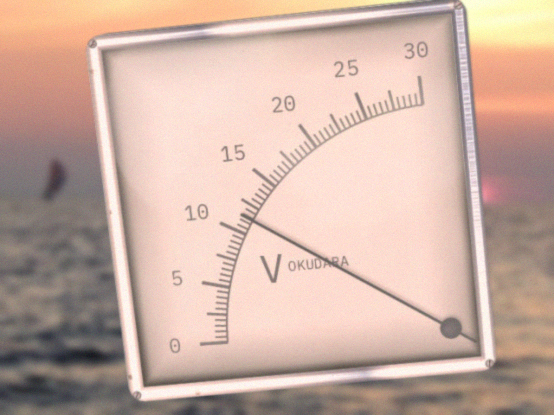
11.5 V
